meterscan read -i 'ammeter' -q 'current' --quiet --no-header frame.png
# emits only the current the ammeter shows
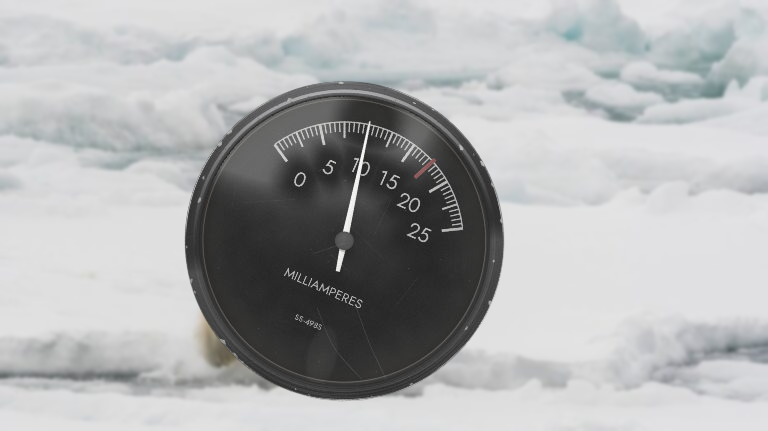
10 mA
